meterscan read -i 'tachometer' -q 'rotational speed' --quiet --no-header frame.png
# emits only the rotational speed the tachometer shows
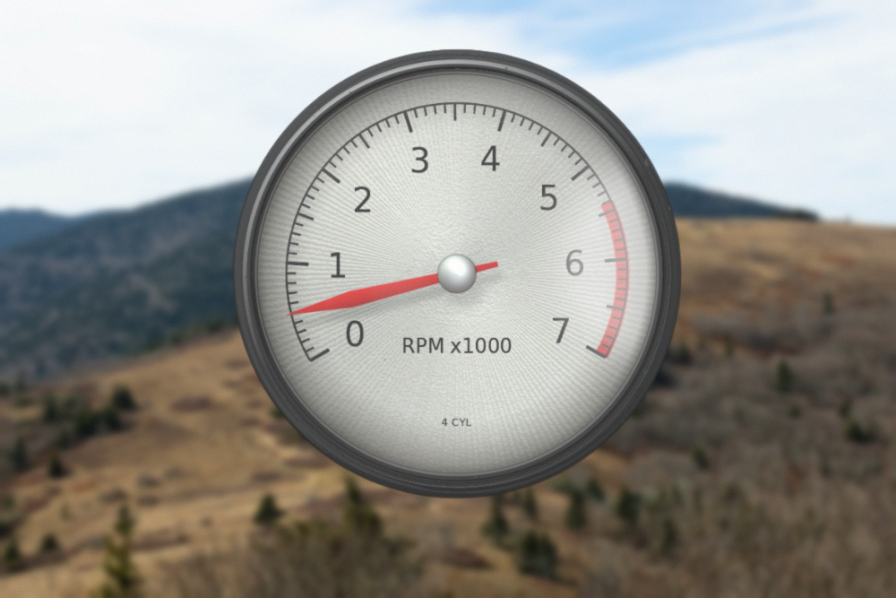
500 rpm
